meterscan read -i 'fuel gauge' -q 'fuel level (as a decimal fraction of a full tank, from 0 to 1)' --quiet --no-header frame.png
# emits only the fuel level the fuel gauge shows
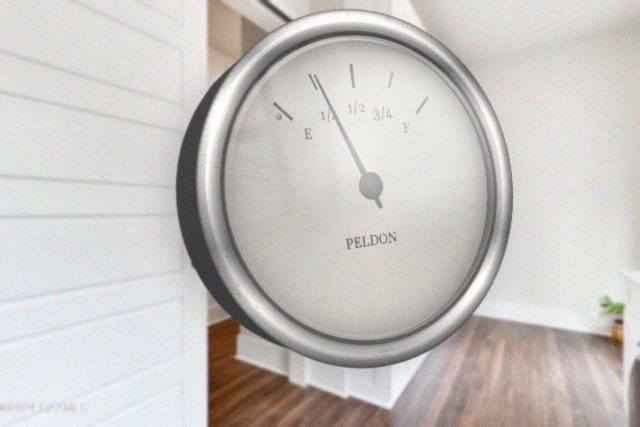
0.25
